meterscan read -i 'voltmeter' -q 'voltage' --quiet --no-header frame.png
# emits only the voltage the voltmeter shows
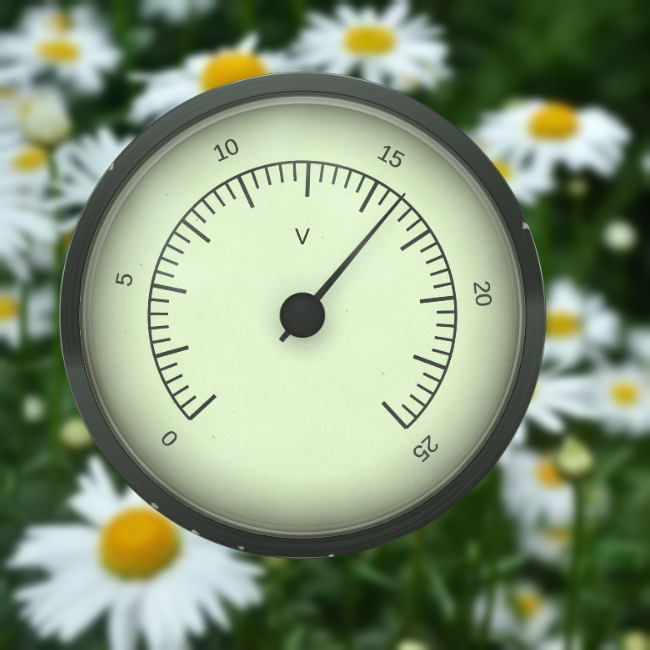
16 V
